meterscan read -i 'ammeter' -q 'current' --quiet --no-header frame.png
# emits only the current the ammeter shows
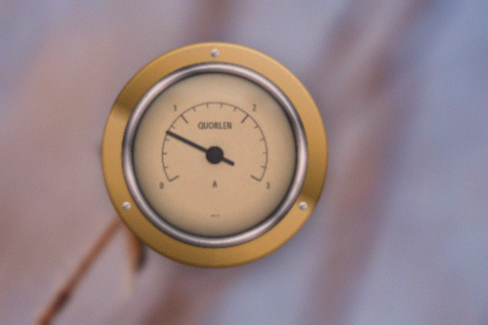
0.7 A
